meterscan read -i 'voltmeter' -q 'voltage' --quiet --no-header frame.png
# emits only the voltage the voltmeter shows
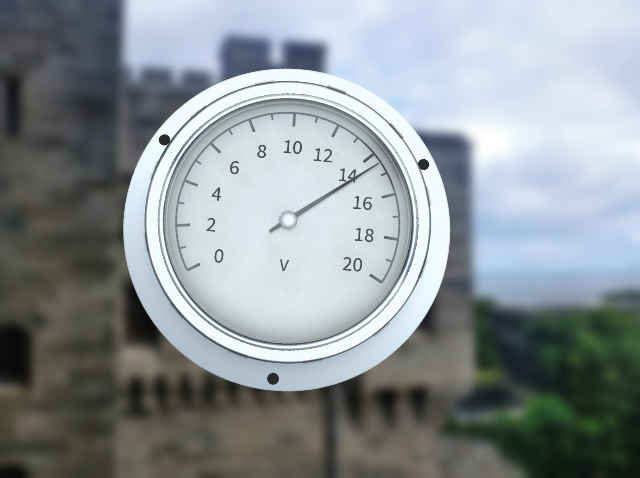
14.5 V
